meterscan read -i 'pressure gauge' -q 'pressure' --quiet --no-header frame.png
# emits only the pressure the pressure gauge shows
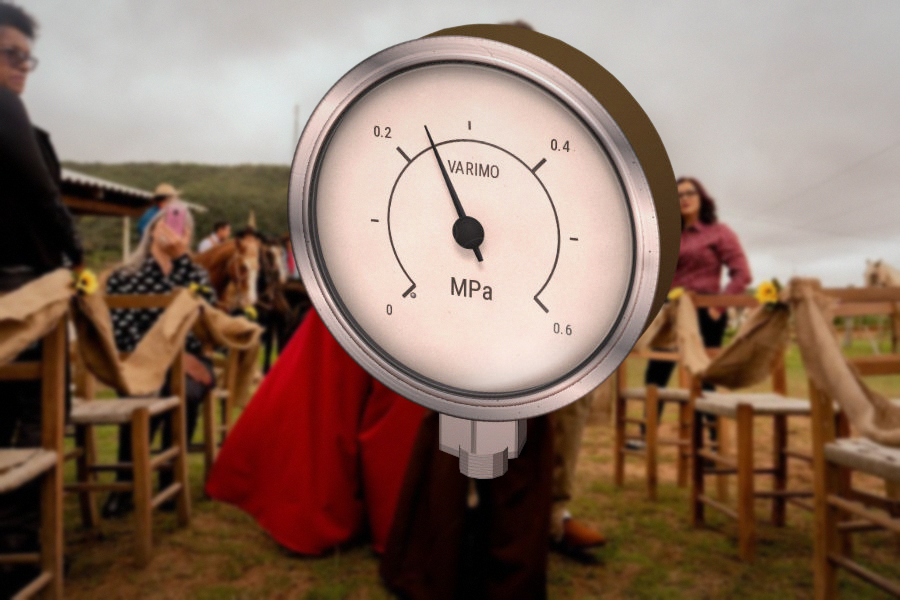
0.25 MPa
